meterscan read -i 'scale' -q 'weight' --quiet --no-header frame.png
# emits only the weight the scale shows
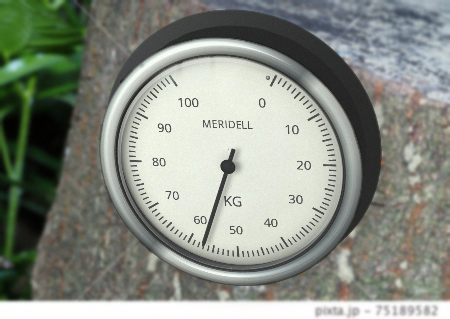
57 kg
